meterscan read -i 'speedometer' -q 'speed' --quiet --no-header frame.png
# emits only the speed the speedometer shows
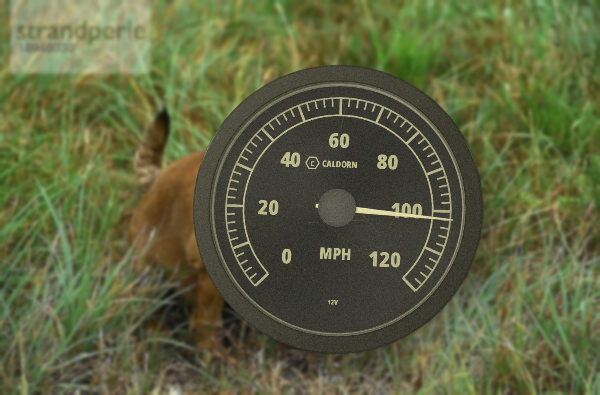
102 mph
